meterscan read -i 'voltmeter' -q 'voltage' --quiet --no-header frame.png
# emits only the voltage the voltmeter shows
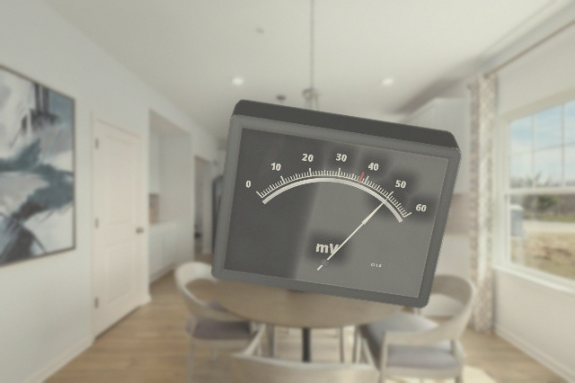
50 mV
